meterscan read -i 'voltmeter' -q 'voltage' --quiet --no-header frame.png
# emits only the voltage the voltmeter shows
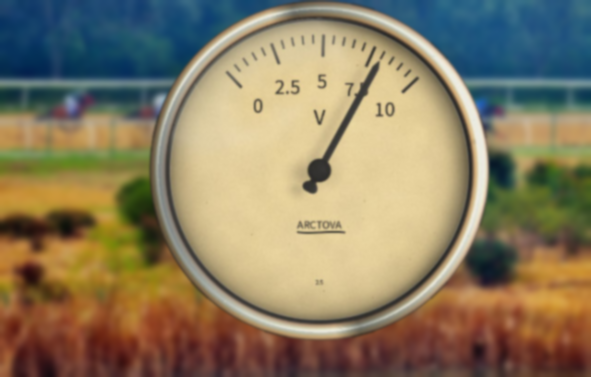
8 V
